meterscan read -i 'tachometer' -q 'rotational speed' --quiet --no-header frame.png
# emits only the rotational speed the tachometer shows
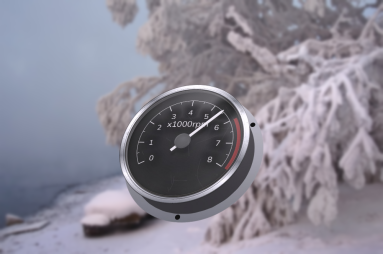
5500 rpm
